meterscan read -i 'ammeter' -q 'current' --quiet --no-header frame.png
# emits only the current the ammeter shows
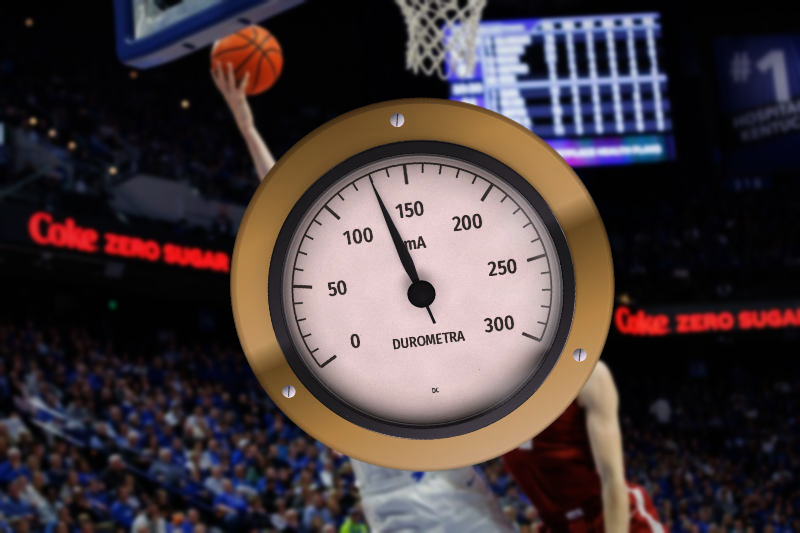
130 mA
